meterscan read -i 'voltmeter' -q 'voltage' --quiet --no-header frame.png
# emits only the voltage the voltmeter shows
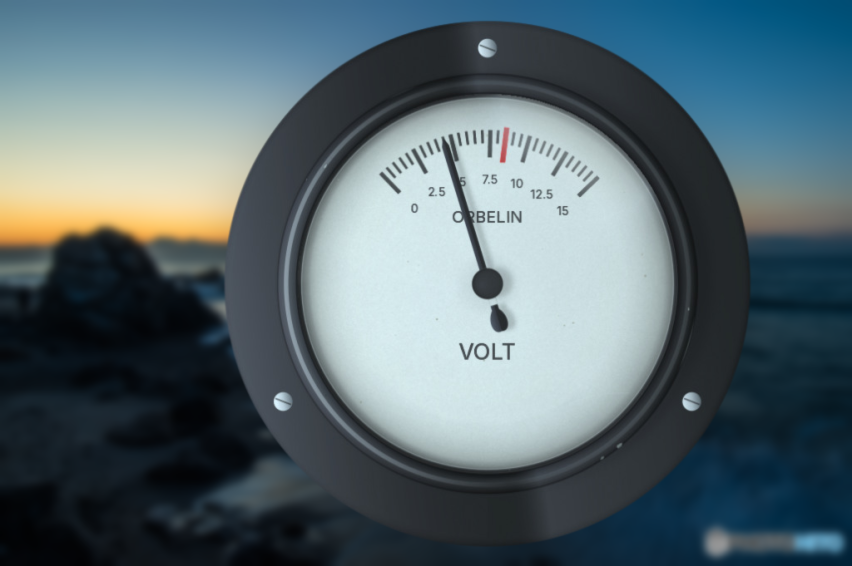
4.5 V
